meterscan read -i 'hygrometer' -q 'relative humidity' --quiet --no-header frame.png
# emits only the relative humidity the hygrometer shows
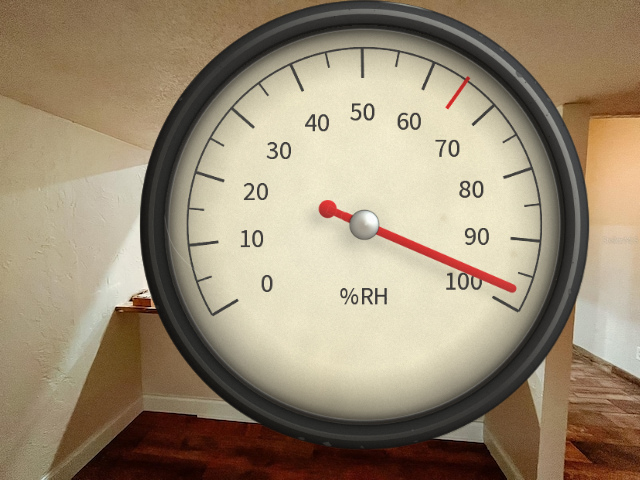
97.5 %
